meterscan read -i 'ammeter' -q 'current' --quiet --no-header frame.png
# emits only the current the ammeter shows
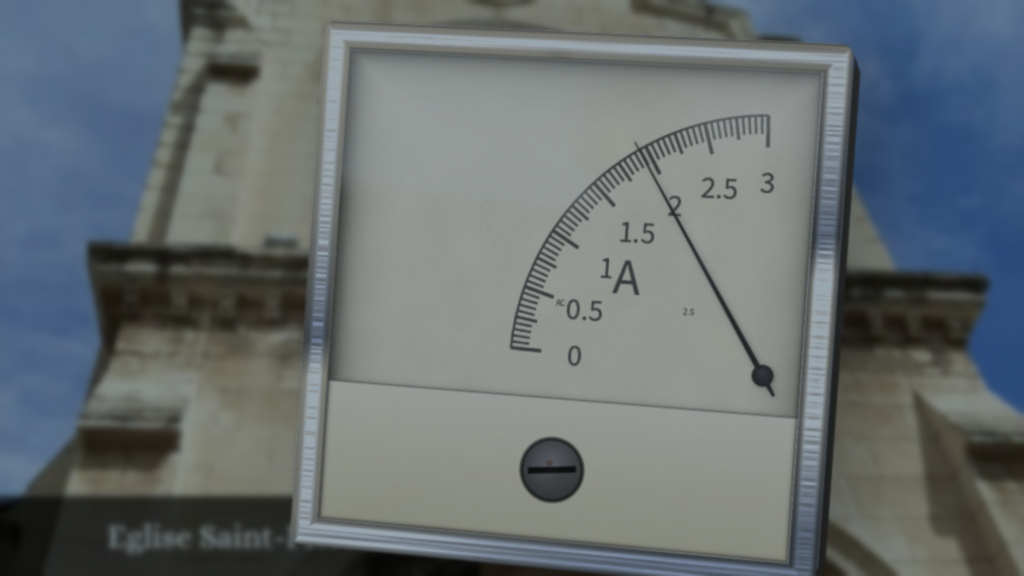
1.95 A
